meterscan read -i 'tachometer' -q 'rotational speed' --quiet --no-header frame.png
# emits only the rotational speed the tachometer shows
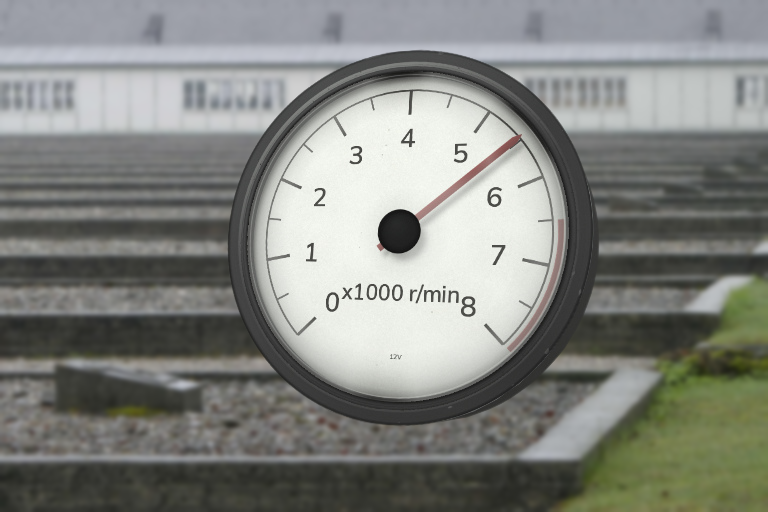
5500 rpm
